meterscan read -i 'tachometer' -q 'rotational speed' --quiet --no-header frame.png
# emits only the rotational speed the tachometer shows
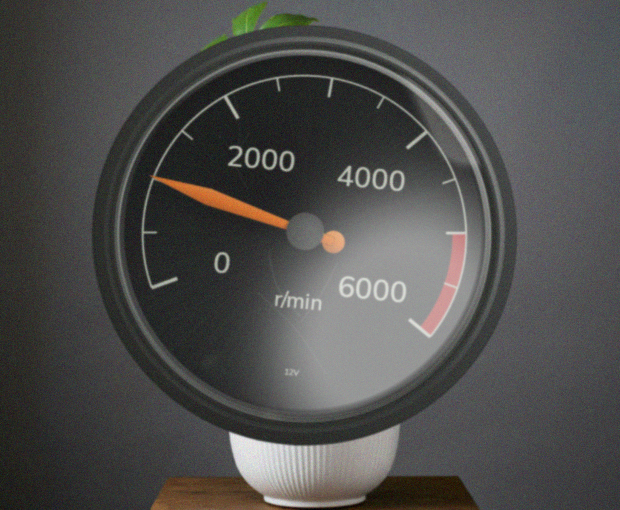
1000 rpm
